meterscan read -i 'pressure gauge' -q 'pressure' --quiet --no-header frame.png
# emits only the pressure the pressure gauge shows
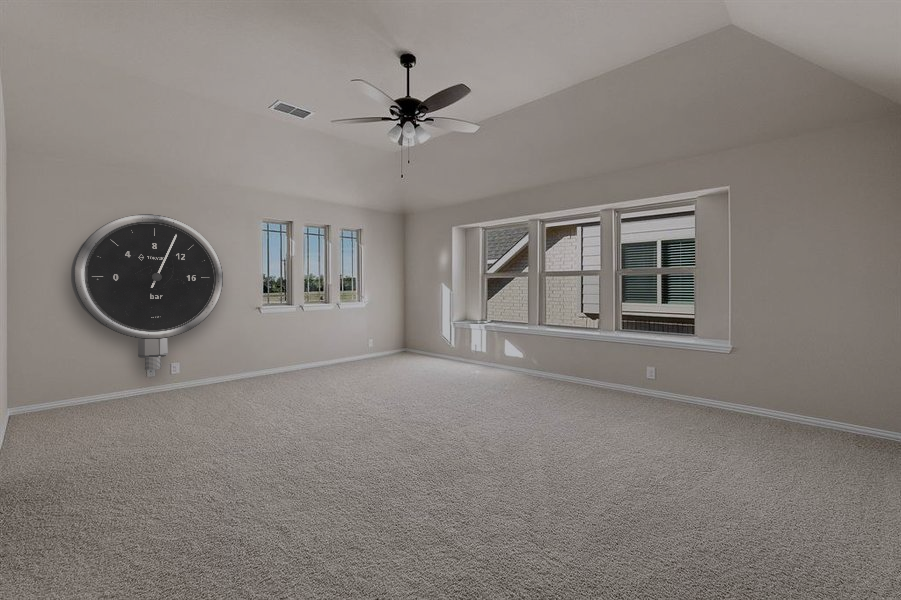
10 bar
